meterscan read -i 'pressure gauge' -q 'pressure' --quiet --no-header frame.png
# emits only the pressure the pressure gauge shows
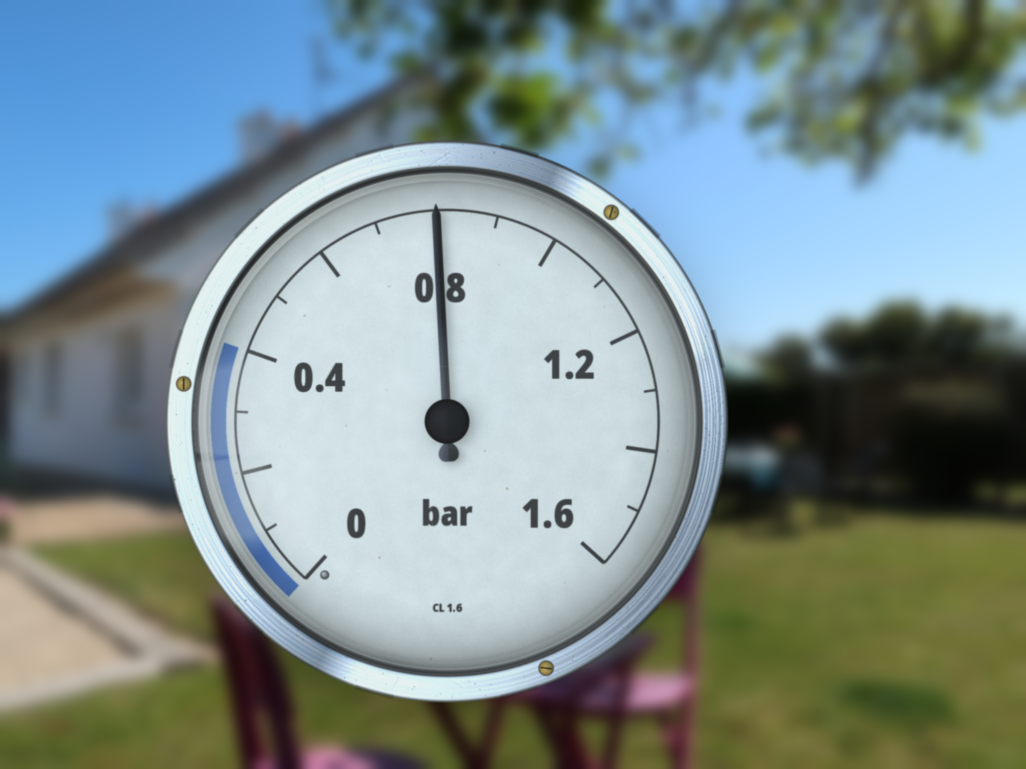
0.8 bar
